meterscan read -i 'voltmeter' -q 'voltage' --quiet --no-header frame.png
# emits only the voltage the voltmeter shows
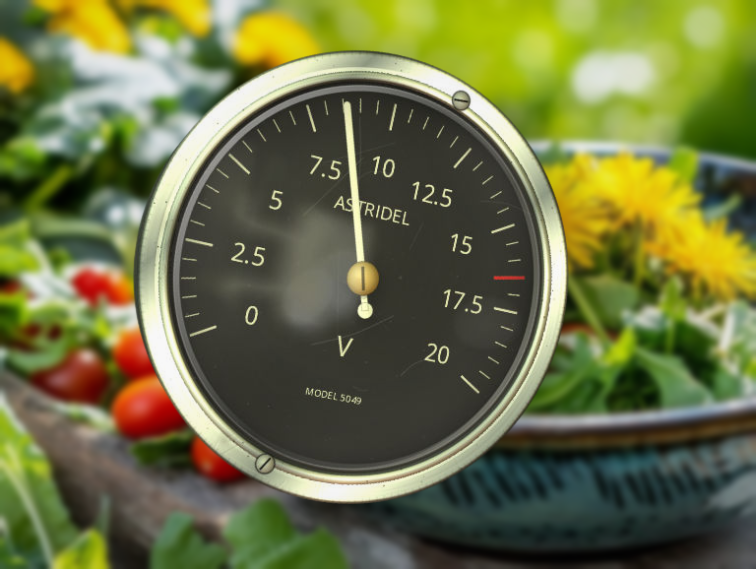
8.5 V
